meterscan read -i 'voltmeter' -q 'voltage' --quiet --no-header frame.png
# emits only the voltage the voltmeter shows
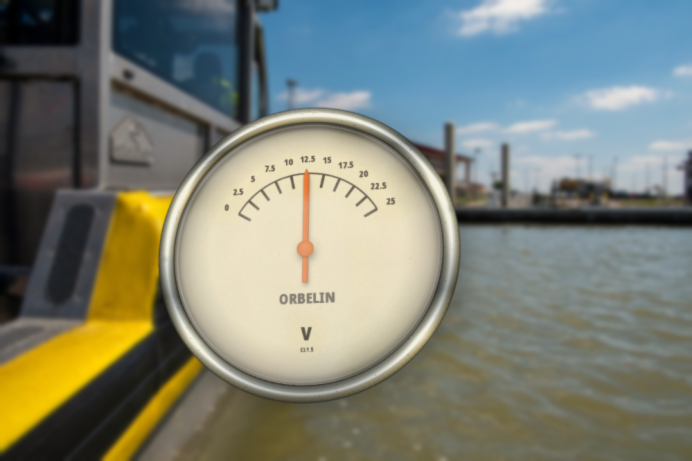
12.5 V
